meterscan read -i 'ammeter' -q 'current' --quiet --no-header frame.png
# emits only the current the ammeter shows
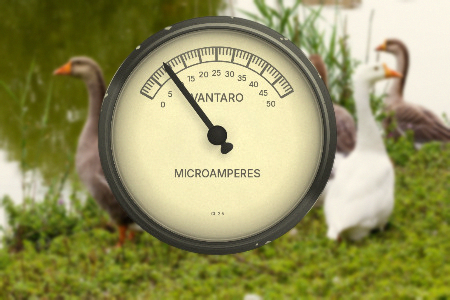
10 µA
